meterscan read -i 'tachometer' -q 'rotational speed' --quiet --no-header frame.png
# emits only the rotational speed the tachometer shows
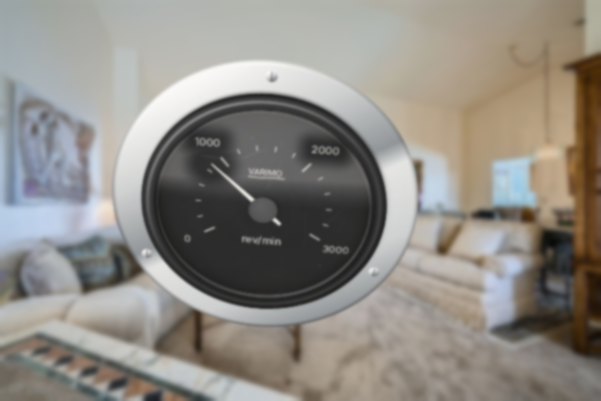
900 rpm
